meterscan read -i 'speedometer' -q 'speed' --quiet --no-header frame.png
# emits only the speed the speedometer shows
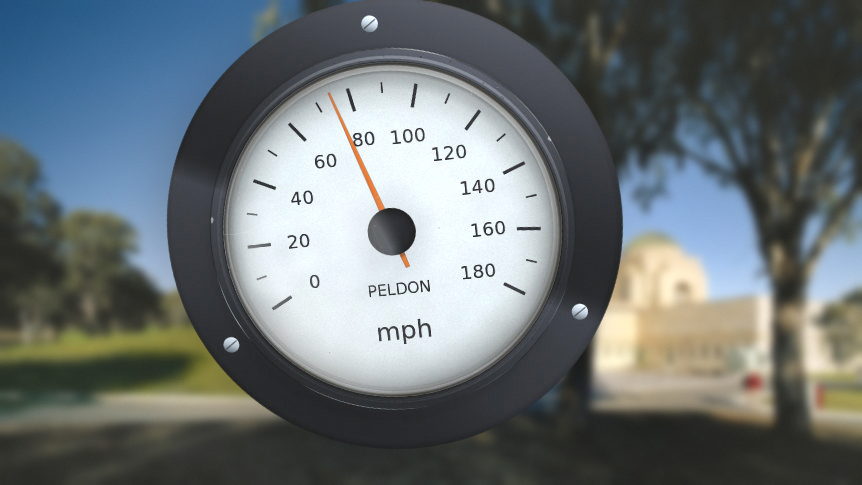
75 mph
